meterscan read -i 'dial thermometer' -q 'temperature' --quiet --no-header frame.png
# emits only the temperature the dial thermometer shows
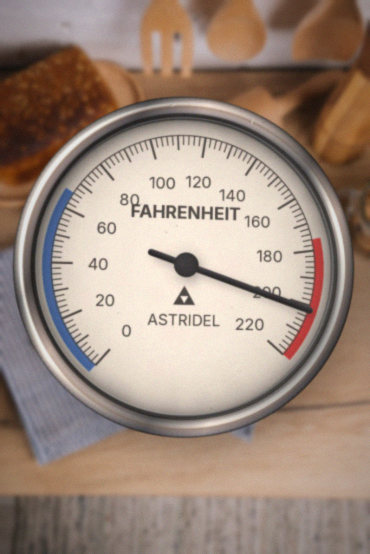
202 °F
